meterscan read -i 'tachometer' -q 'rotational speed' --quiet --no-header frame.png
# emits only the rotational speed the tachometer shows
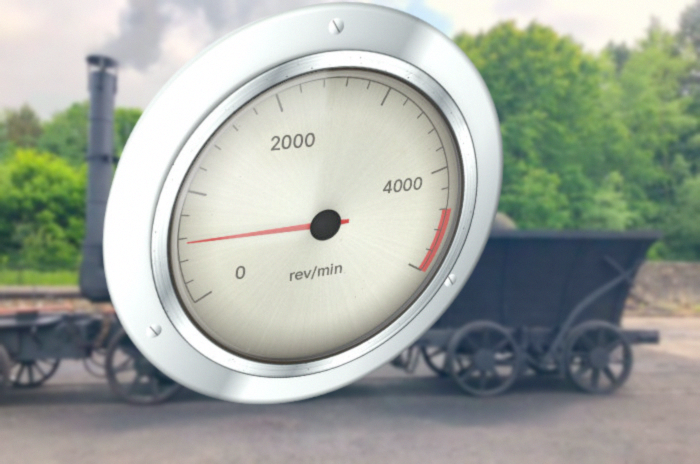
600 rpm
